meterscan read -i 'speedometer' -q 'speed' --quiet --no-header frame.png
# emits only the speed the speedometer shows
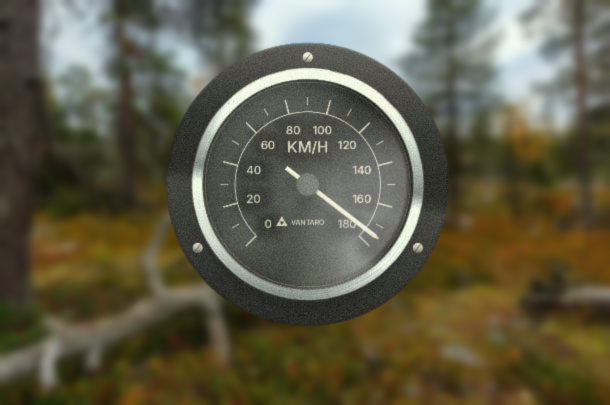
175 km/h
